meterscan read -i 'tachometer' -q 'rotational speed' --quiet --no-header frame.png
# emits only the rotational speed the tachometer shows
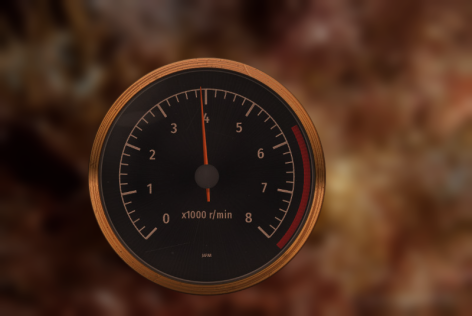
3900 rpm
